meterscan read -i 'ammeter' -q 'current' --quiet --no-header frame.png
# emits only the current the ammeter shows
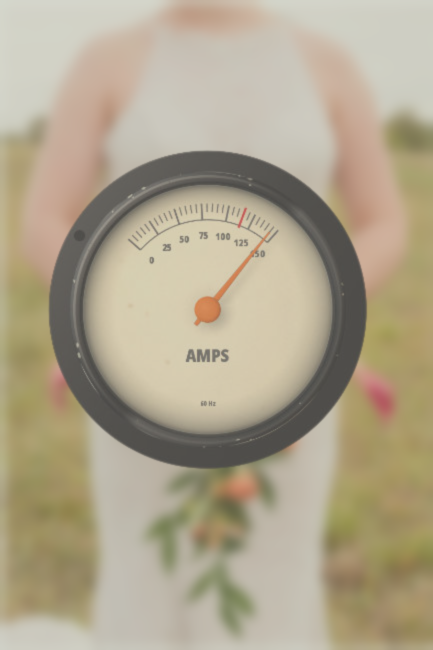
145 A
